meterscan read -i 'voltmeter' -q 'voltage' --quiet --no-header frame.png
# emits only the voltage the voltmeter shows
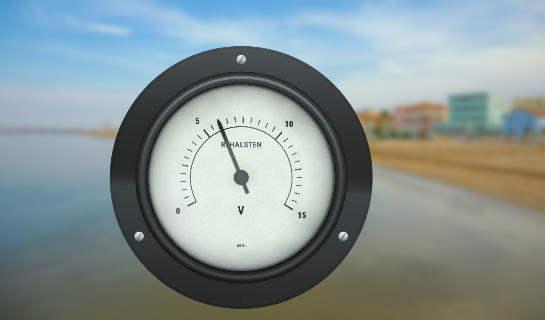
6 V
